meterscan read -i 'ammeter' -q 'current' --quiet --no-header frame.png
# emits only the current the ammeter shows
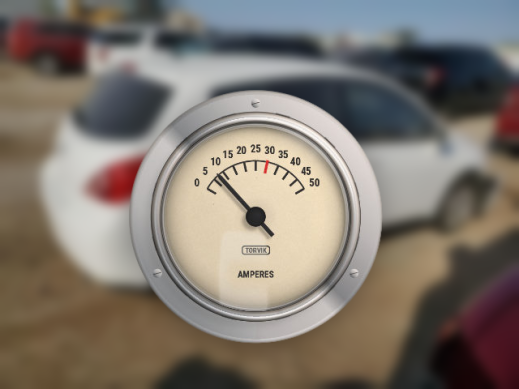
7.5 A
